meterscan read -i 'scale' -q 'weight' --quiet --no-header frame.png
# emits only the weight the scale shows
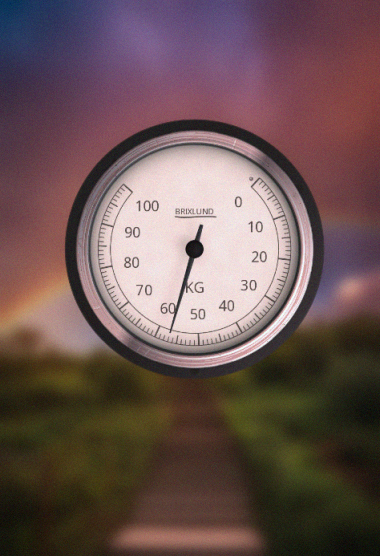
57 kg
